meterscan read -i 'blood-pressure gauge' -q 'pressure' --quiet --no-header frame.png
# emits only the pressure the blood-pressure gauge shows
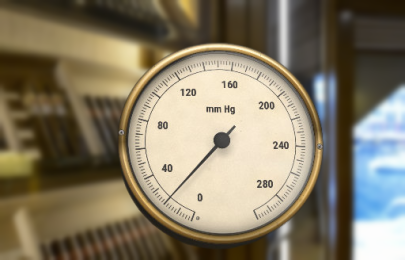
20 mmHg
